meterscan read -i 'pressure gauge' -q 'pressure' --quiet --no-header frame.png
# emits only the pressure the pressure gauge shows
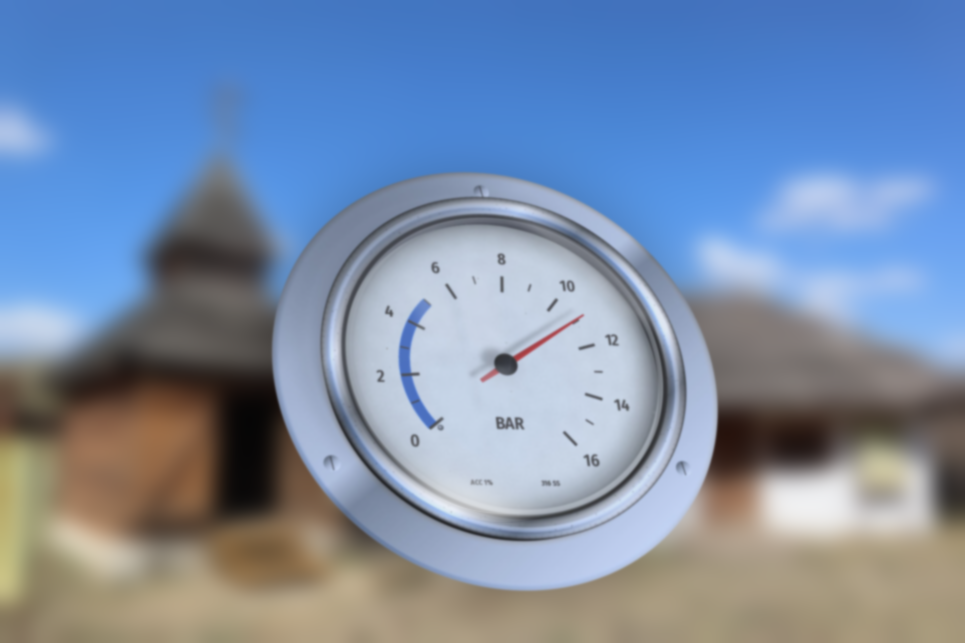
11 bar
